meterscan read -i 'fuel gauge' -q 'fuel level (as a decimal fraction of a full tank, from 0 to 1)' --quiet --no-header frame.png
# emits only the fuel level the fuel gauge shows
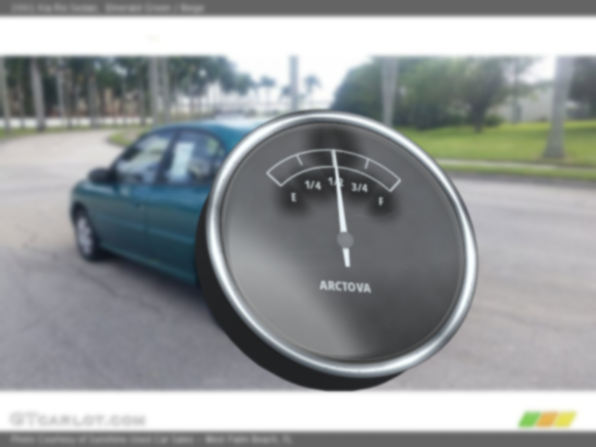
0.5
